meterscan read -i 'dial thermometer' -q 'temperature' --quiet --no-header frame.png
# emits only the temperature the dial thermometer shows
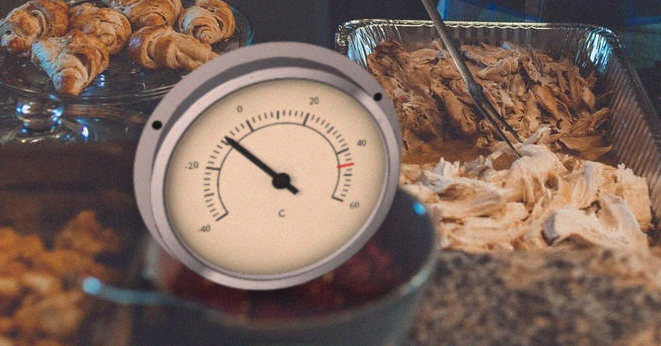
-8 °C
